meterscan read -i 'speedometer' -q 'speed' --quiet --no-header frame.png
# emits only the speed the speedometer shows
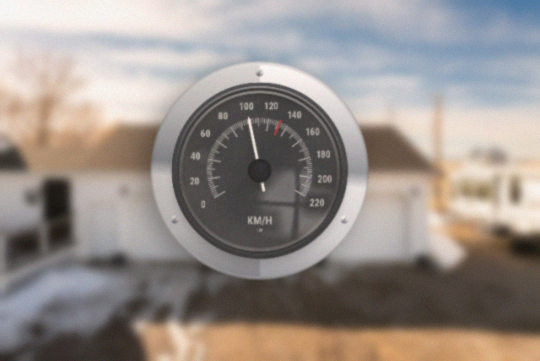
100 km/h
